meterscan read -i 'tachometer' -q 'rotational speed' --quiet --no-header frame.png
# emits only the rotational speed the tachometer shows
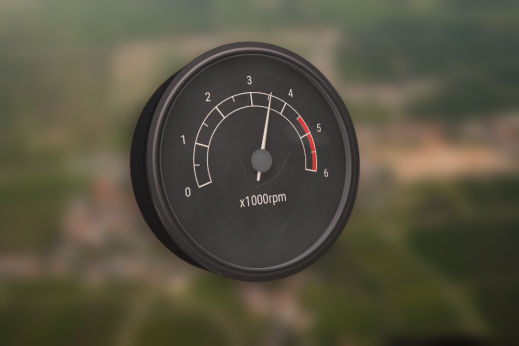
3500 rpm
